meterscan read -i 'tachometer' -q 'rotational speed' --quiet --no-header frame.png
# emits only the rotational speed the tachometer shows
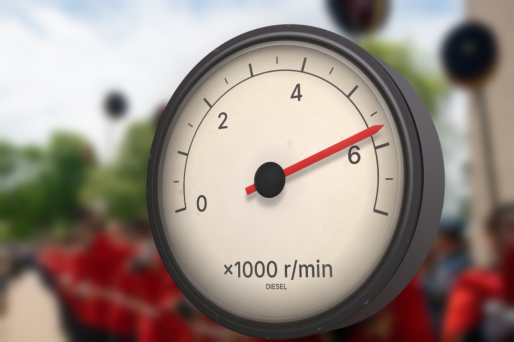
5750 rpm
